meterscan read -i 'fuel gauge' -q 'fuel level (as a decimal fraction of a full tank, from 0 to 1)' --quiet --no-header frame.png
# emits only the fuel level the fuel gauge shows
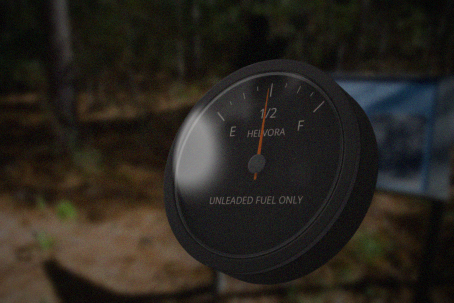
0.5
